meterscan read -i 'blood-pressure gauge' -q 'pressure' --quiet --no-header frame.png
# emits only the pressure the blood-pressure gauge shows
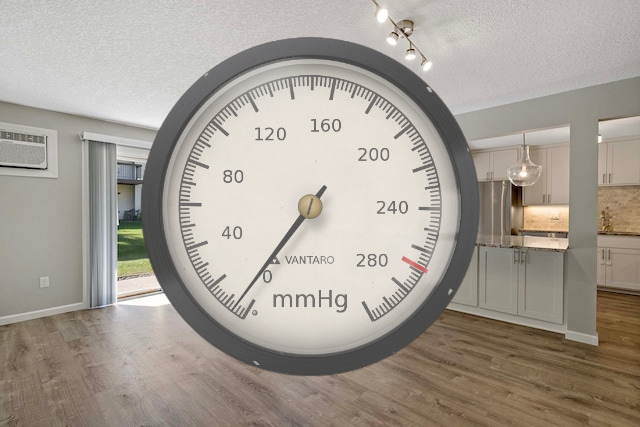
6 mmHg
